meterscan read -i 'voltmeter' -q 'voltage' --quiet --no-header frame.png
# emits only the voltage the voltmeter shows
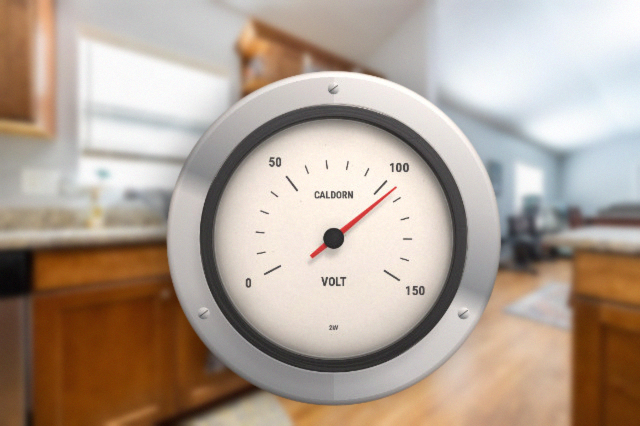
105 V
